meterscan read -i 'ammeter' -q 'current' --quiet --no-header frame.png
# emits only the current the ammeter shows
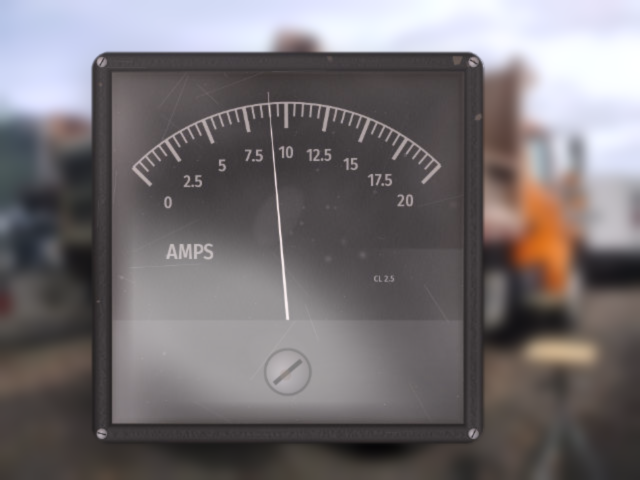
9 A
